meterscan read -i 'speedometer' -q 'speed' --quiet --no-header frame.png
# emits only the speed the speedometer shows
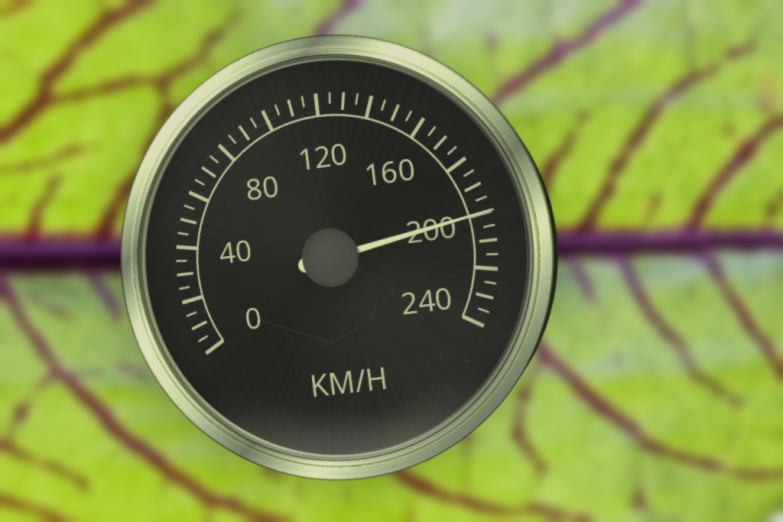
200 km/h
